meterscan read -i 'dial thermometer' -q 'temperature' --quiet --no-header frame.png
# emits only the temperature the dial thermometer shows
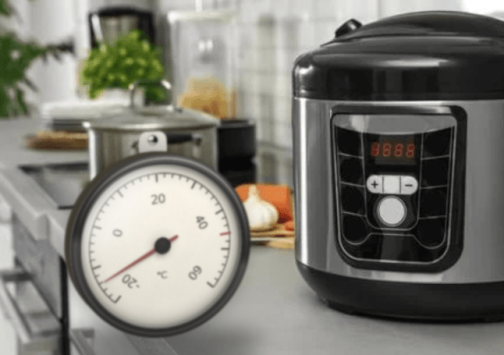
-14 °C
